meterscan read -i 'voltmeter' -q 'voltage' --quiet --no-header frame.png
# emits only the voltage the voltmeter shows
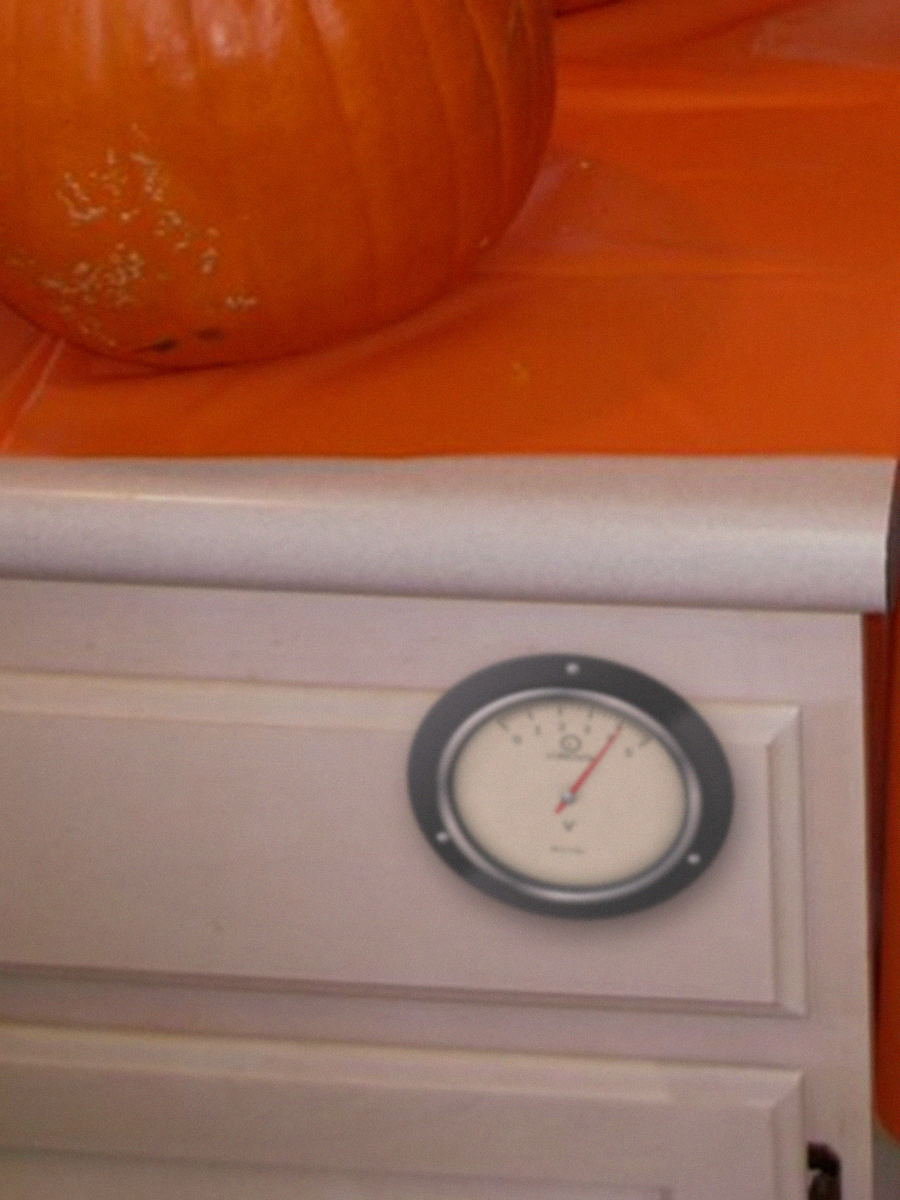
4 V
